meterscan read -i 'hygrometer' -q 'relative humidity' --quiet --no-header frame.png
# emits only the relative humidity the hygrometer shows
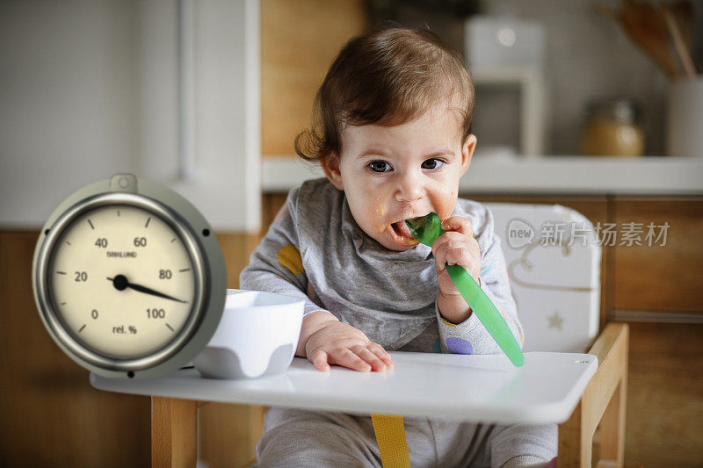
90 %
